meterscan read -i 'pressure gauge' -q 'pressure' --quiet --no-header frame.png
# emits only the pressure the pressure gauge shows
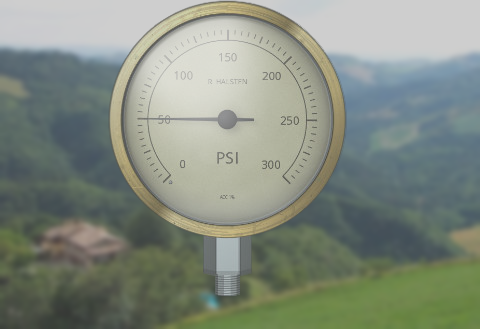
50 psi
